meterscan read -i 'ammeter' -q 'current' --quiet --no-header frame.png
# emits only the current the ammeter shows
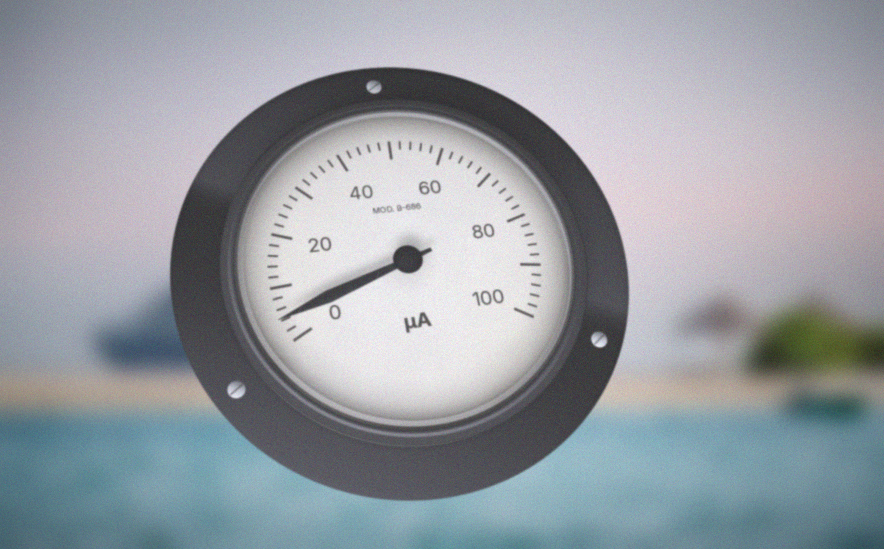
4 µA
